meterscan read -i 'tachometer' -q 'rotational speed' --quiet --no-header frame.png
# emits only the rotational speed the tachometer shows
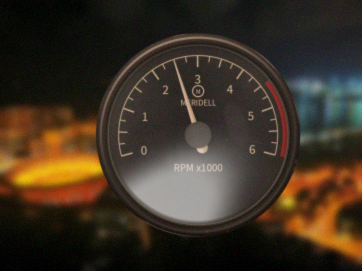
2500 rpm
